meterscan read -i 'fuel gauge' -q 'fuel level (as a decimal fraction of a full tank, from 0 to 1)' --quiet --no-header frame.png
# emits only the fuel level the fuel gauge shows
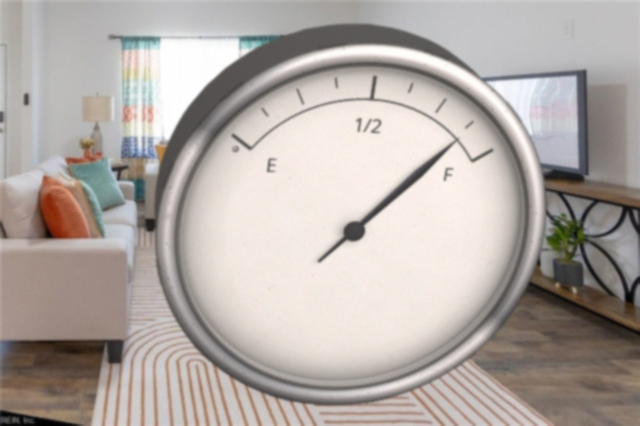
0.875
